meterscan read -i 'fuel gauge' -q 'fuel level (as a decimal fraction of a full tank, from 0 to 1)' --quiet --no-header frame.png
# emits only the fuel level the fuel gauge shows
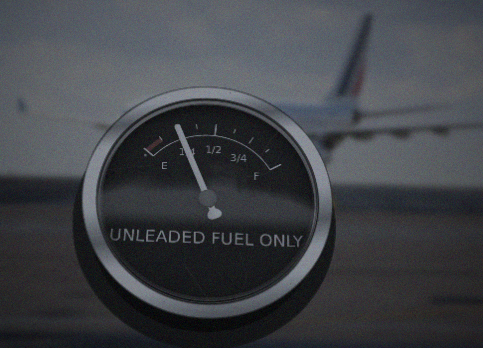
0.25
